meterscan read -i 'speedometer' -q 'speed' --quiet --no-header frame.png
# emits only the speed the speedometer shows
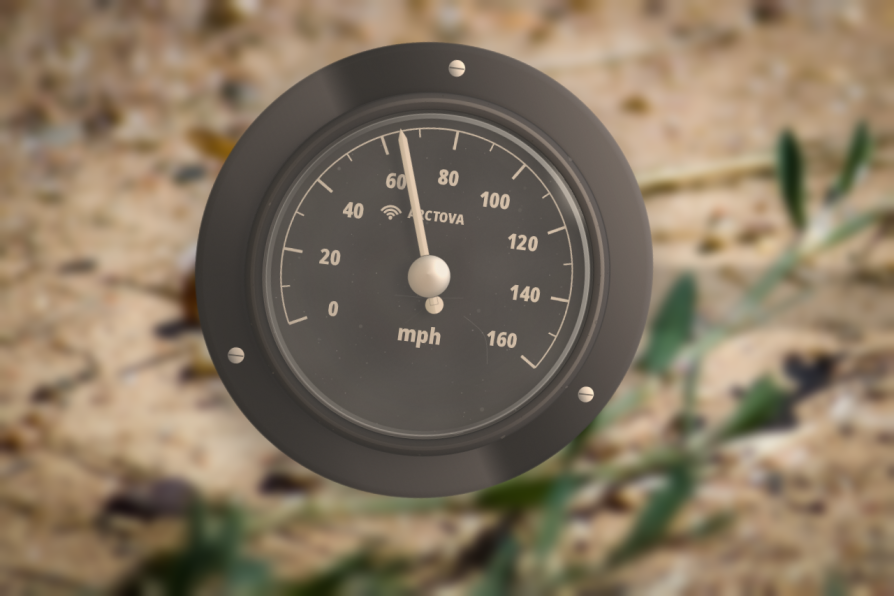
65 mph
